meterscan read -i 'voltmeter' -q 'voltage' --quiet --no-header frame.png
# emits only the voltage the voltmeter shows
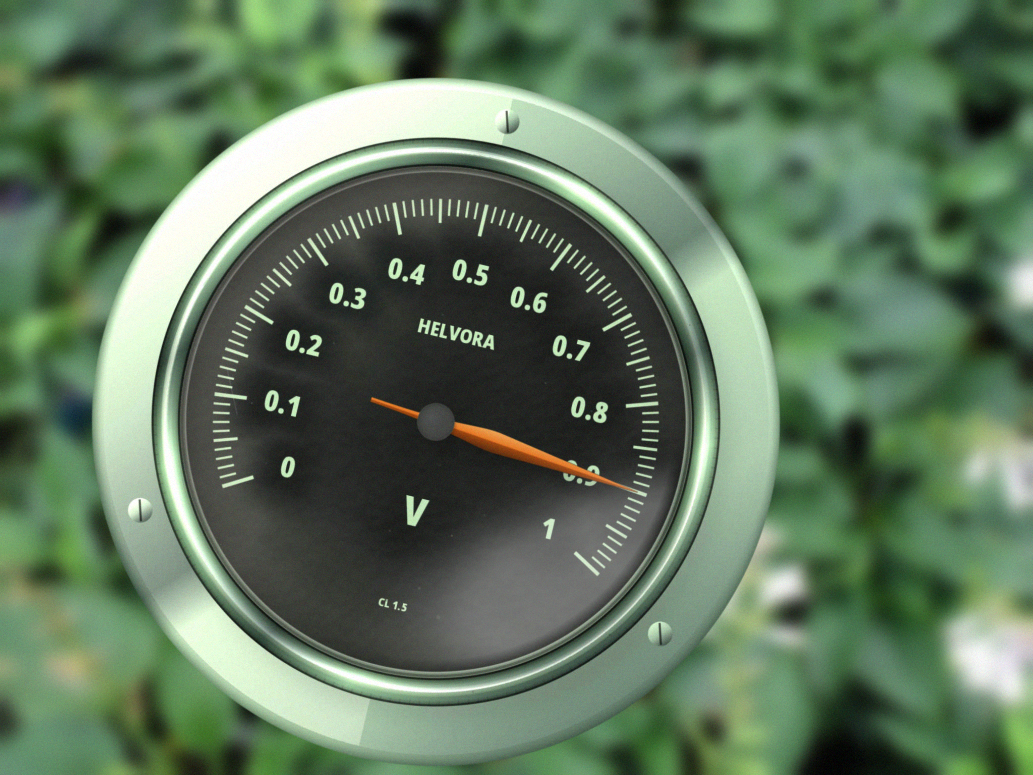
0.9 V
